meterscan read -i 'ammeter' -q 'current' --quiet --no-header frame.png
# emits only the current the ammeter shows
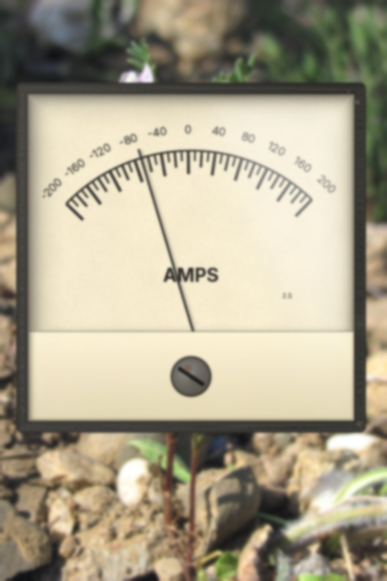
-70 A
